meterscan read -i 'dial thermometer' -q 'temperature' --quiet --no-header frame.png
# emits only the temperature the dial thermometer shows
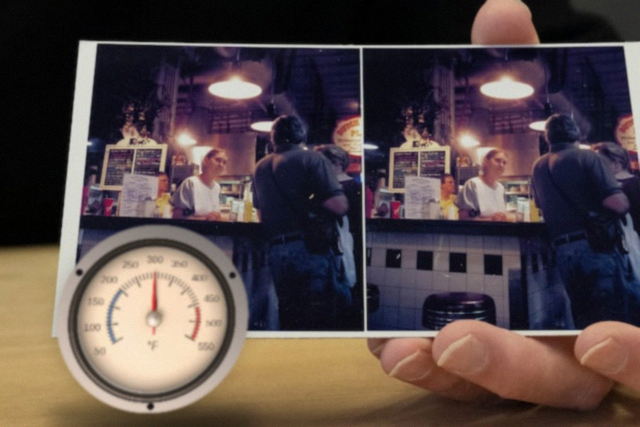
300 °F
